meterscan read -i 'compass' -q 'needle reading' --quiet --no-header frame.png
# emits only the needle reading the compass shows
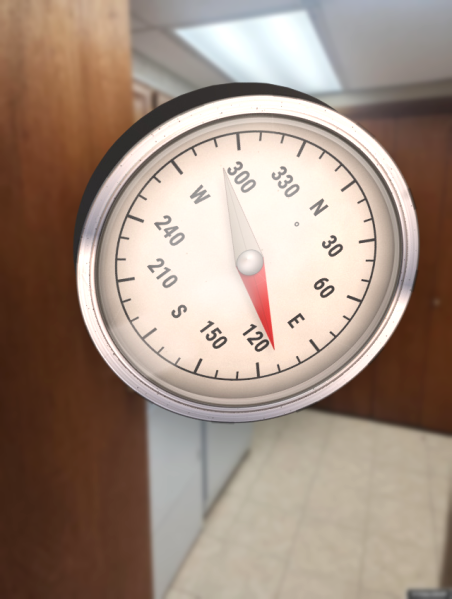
110 °
